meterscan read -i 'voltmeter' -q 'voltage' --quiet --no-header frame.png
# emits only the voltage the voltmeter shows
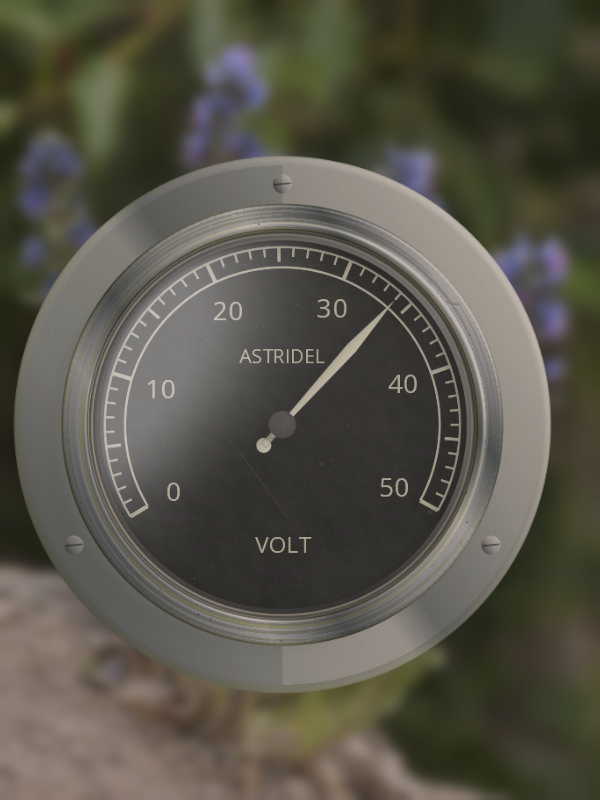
34 V
